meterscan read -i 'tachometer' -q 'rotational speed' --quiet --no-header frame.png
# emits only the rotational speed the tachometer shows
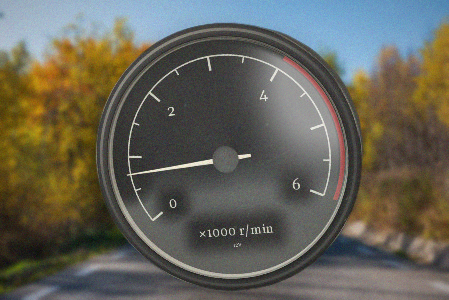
750 rpm
